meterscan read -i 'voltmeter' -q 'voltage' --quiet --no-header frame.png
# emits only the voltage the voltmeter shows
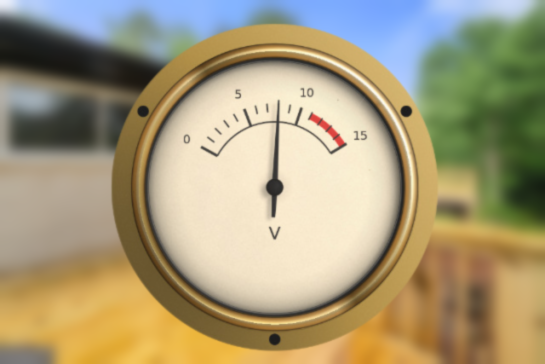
8 V
